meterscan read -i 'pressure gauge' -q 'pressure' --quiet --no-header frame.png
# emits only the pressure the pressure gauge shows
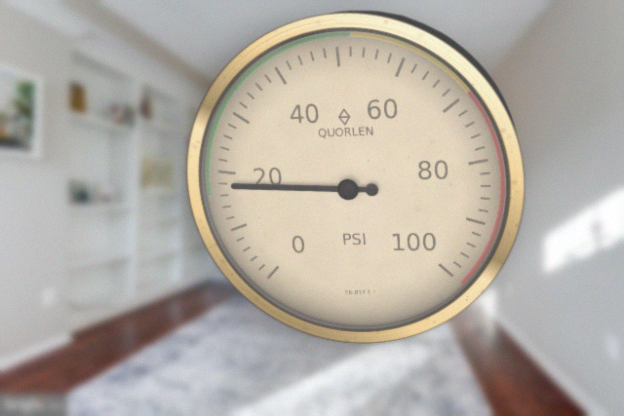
18 psi
